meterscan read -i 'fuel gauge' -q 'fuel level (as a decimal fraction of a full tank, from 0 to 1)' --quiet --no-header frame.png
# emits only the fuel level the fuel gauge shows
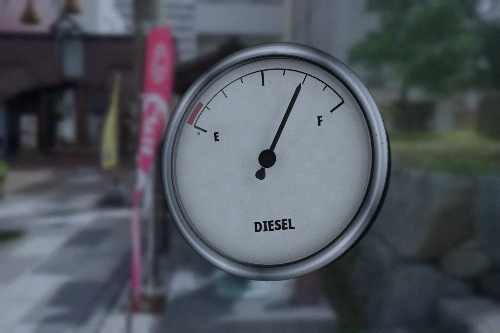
0.75
